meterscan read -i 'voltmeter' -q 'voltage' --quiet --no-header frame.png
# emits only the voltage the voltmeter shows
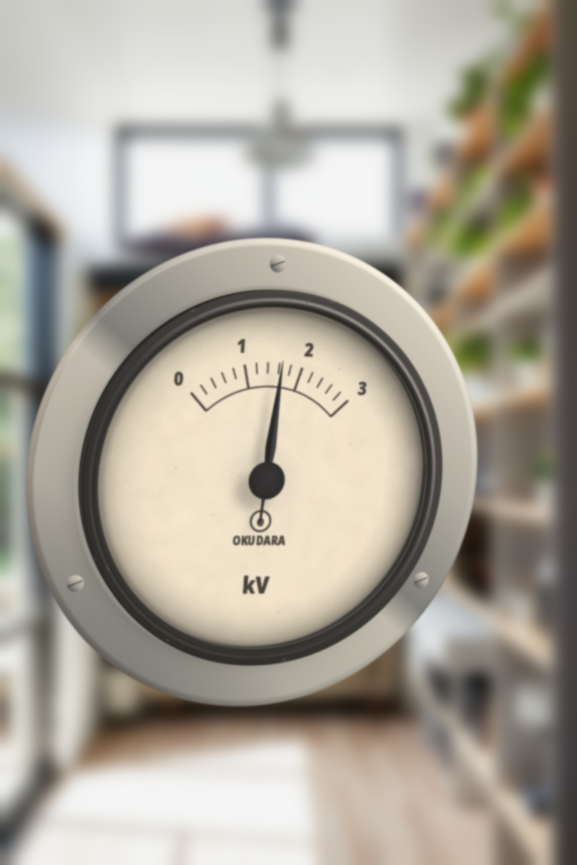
1.6 kV
